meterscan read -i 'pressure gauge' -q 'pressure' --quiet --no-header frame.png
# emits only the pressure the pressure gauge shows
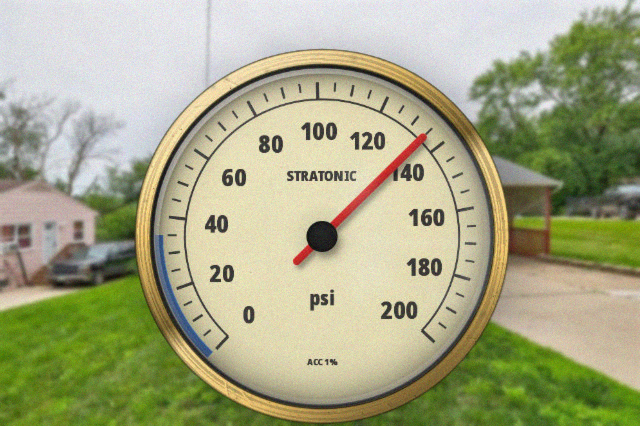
135 psi
